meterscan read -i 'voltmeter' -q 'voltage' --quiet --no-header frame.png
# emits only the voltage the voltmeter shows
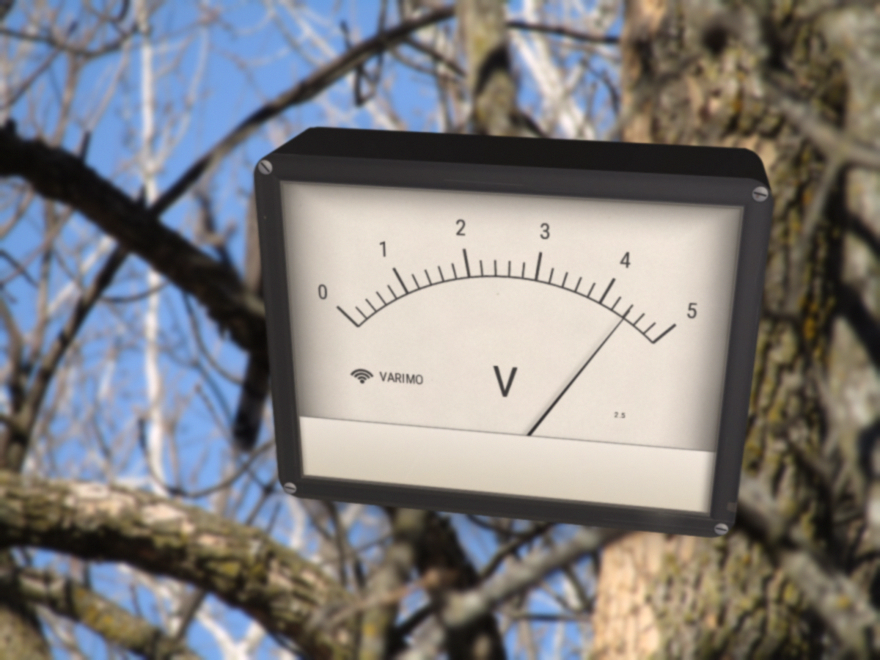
4.4 V
